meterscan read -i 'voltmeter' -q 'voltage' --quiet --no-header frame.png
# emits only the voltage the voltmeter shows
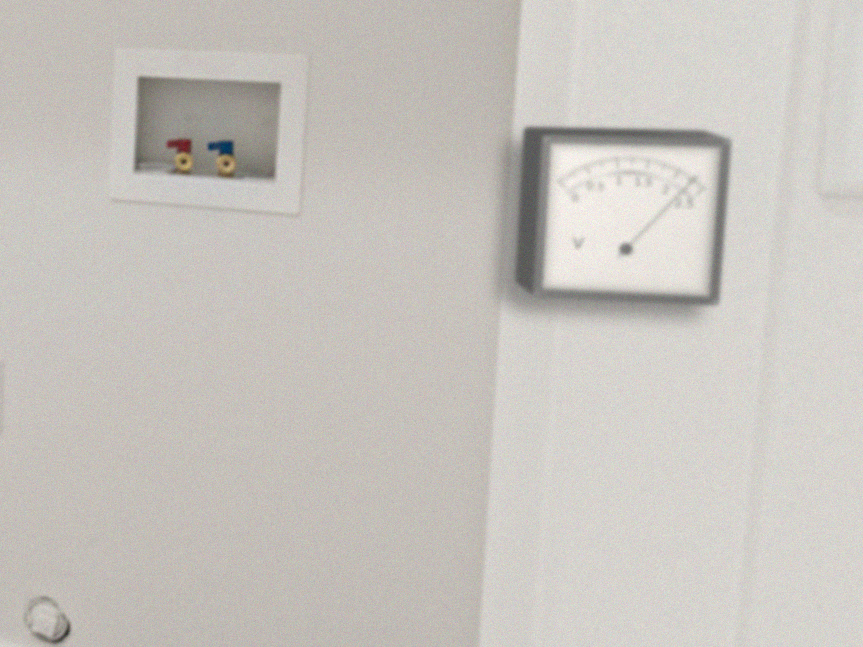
2.25 V
